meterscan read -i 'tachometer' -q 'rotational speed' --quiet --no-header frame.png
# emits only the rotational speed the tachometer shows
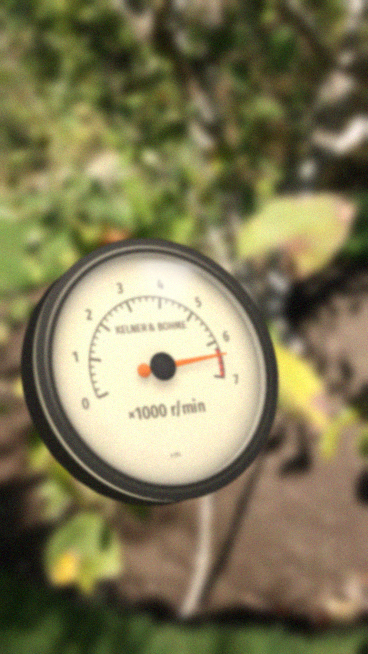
6400 rpm
